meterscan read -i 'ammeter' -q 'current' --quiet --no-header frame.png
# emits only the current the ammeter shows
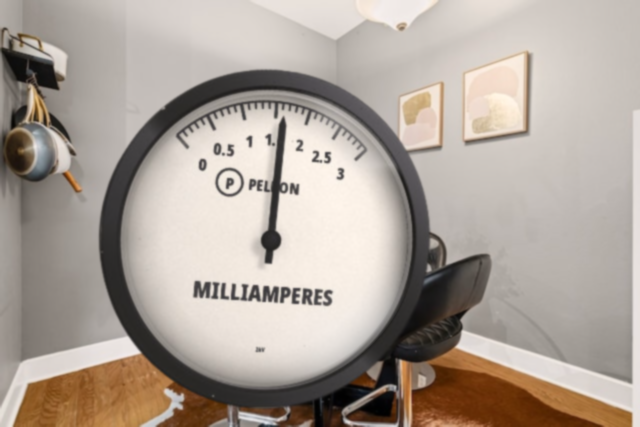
1.6 mA
